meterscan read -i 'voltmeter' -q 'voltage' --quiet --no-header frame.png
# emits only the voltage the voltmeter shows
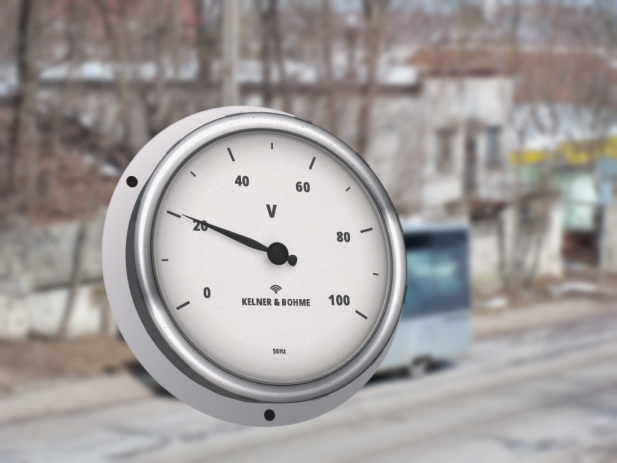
20 V
